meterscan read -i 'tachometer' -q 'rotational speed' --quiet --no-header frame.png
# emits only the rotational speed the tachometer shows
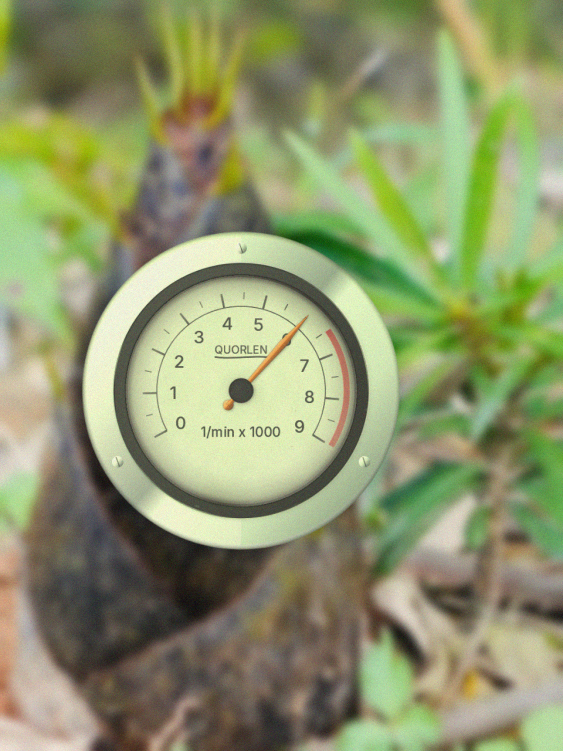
6000 rpm
